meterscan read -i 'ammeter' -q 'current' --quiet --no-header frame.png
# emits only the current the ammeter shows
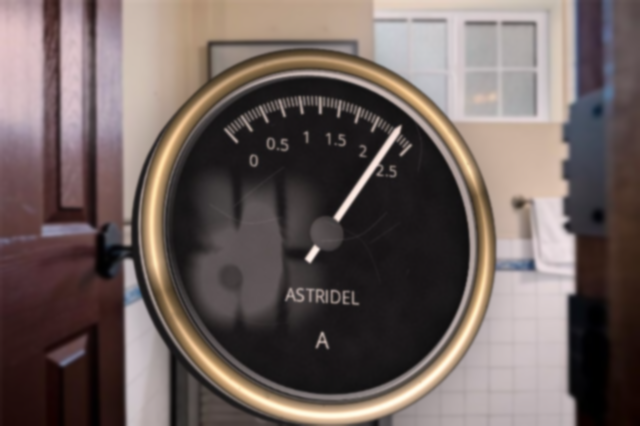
2.25 A
